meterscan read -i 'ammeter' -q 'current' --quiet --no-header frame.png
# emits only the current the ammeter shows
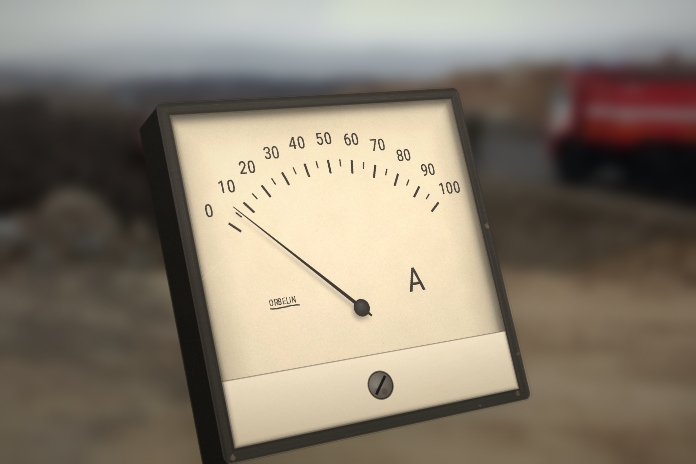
5 A
